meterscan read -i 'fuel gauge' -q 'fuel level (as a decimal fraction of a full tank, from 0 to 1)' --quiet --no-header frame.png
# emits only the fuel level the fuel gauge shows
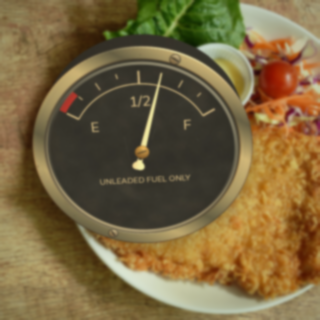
0.625
